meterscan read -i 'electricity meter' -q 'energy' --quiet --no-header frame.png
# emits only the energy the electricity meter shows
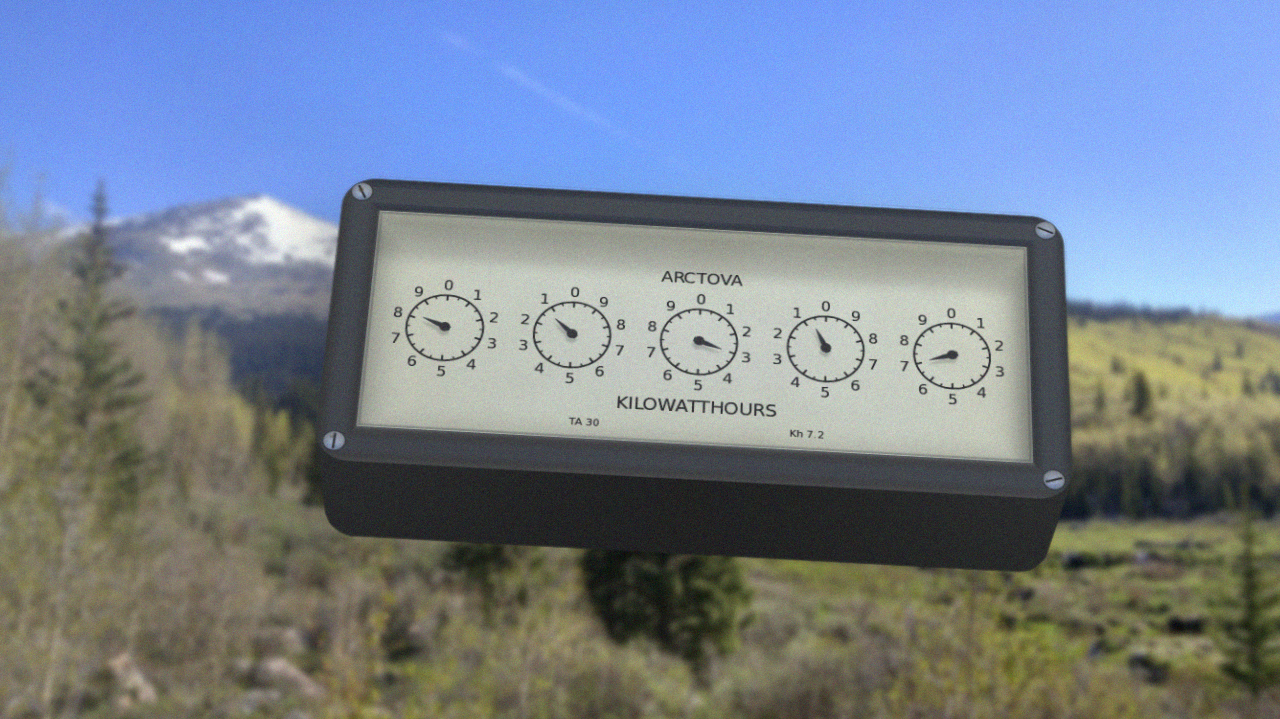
81307 kWh
